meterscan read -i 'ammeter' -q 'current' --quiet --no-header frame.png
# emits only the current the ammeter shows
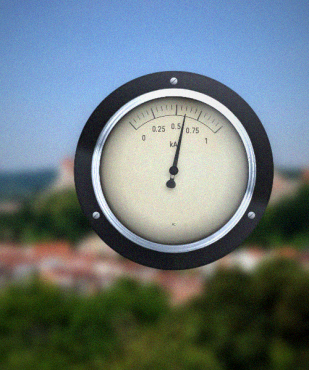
0.6 kA
